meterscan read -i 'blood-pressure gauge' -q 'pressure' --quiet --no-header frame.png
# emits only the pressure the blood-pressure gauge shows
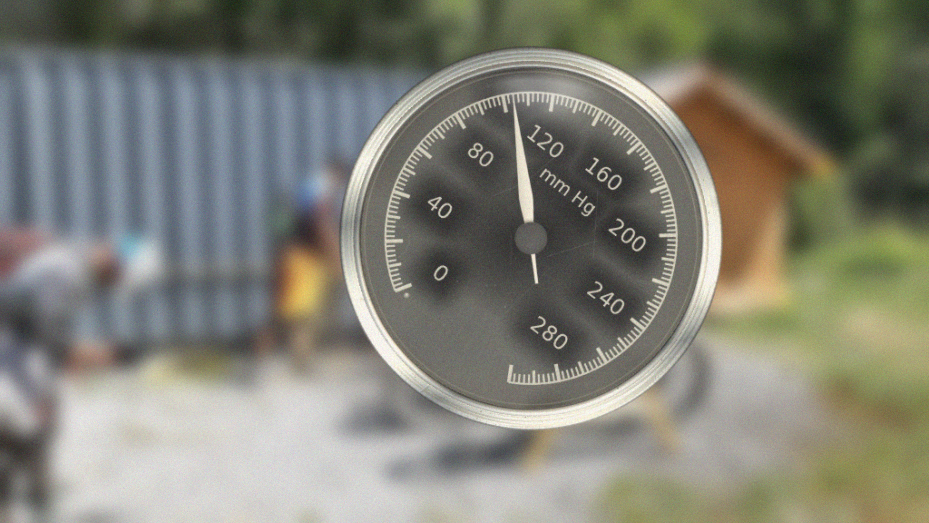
104 mmHg
